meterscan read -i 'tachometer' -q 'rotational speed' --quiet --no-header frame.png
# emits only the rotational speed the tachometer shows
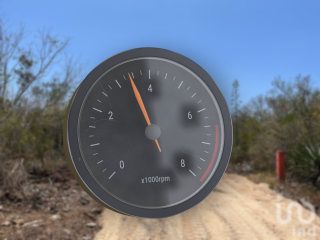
3375 rpm
